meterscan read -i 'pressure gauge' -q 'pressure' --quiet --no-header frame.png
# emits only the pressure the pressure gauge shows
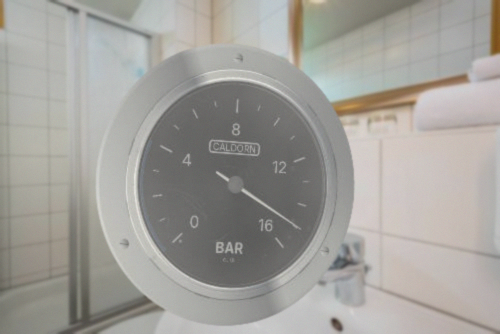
15 bar
